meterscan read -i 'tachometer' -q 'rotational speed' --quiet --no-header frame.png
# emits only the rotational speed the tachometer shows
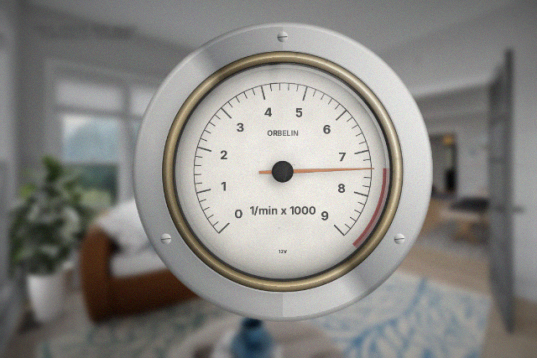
7400 rpm
